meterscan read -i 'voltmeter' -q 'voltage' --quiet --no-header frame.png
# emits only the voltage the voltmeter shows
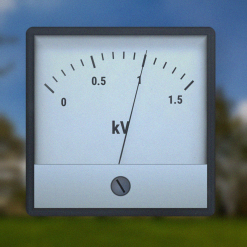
1 kV
